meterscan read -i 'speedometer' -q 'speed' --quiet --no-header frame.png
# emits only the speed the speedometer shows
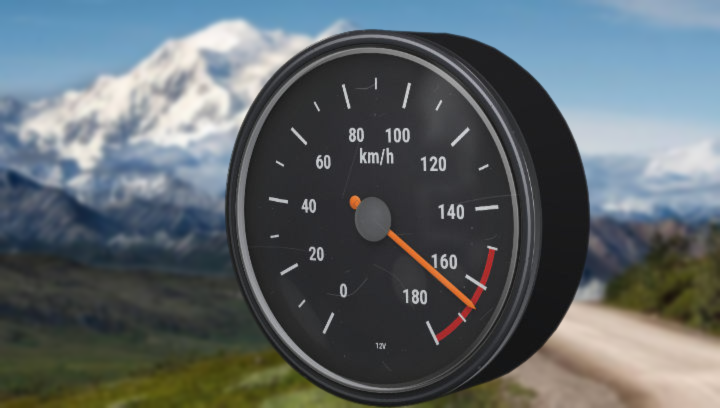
165 km/h
